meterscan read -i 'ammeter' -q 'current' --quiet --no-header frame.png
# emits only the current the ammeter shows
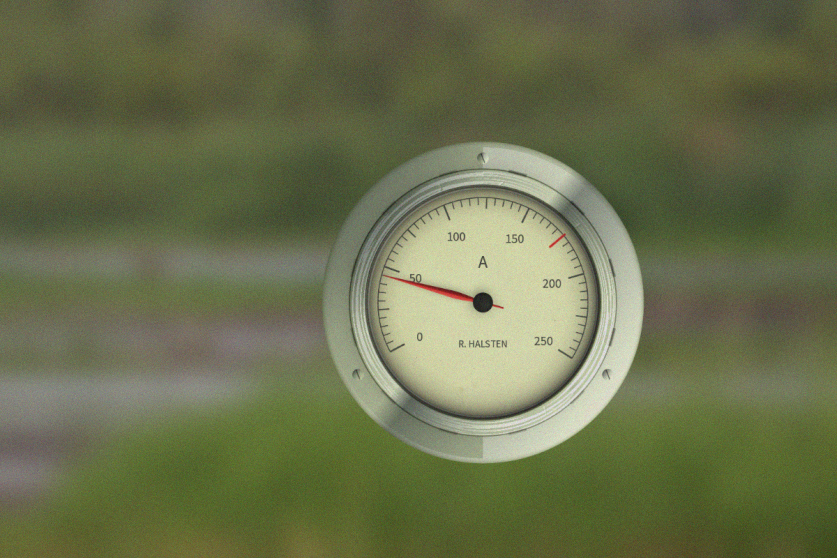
45 A
